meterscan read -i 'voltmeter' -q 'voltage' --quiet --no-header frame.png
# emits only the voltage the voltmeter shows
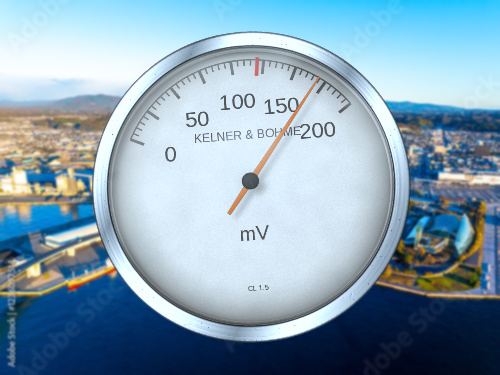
170 mV
